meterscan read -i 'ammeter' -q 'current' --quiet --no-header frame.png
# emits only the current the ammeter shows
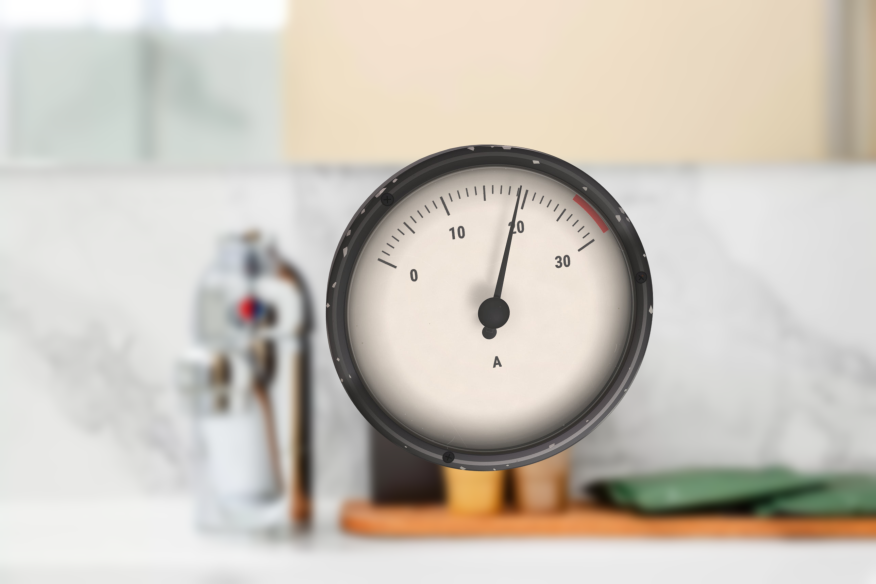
19 A
